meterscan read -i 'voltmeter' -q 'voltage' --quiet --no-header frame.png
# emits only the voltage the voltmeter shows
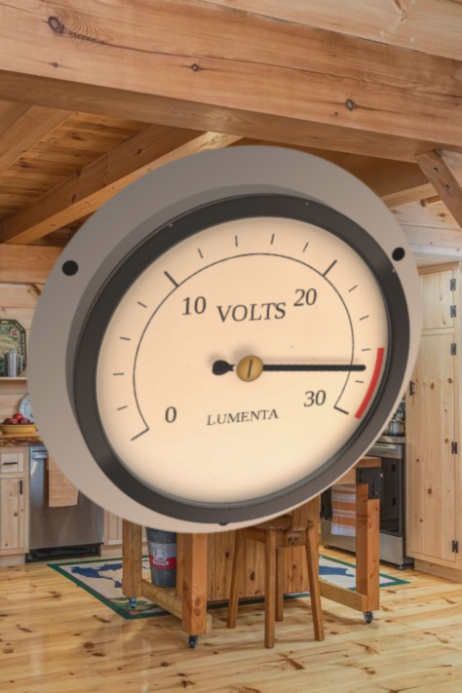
27 V
